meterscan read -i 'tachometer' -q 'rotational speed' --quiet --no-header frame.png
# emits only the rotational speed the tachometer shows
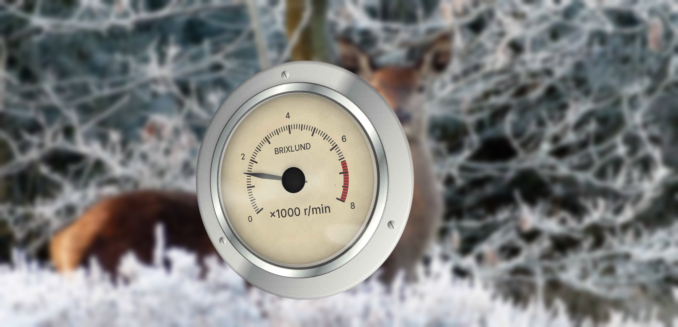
1500 rpm
